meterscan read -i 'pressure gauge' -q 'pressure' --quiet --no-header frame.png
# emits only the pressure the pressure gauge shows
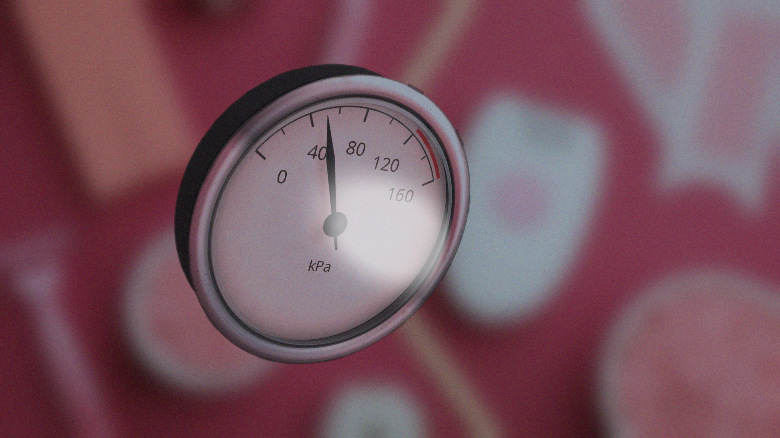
50 kPa
